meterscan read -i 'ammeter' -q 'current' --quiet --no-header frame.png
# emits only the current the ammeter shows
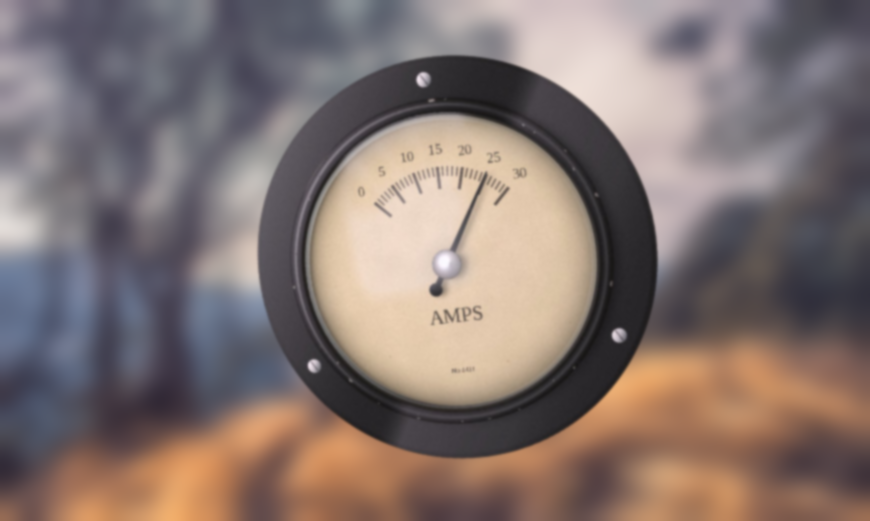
25 A
